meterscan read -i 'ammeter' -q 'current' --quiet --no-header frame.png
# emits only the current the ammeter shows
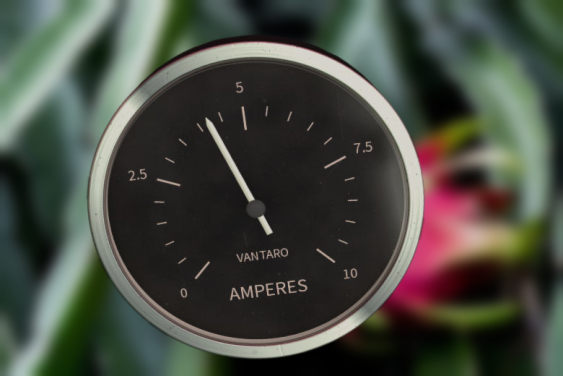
4.25 A
